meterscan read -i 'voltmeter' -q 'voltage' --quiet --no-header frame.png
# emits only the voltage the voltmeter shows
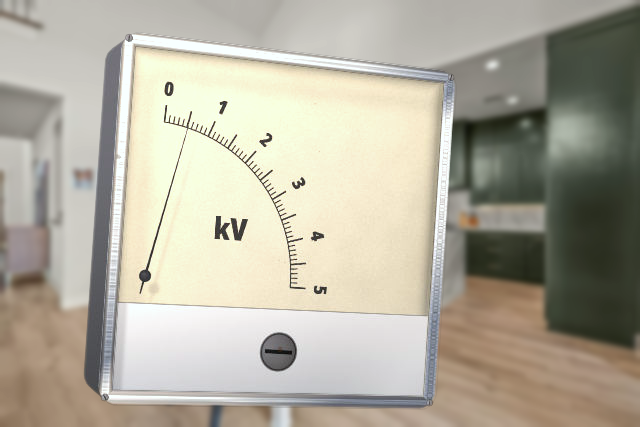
0.5 kV
